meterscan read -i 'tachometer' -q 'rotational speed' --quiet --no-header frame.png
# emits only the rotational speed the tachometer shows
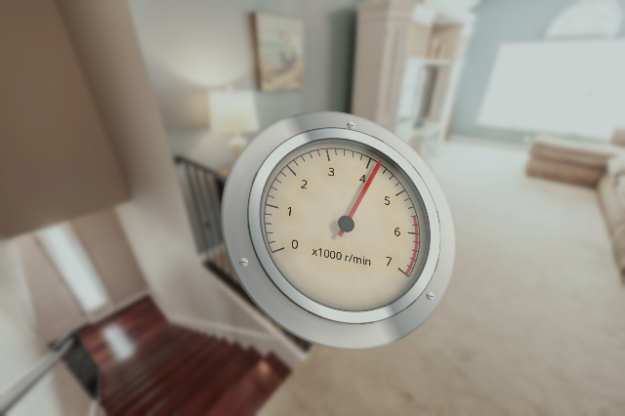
4200 rpm
